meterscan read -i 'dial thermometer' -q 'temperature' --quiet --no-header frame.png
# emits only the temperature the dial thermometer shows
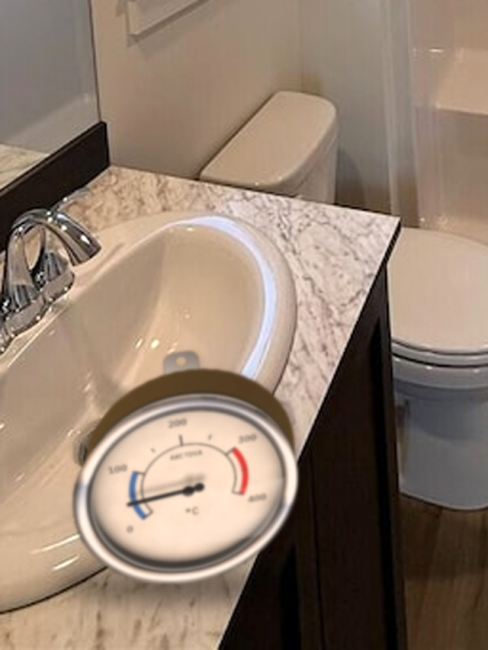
50 °C
